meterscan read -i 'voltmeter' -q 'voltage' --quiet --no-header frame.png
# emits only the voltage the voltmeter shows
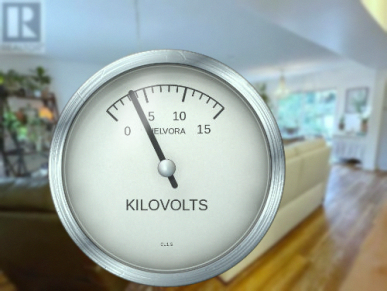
3.5 kV
